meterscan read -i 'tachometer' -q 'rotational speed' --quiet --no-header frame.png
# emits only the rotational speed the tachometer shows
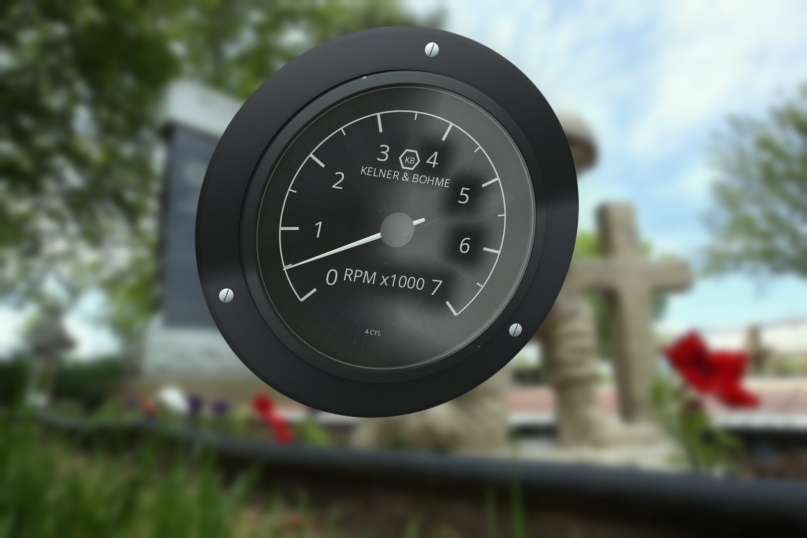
500 rpm
